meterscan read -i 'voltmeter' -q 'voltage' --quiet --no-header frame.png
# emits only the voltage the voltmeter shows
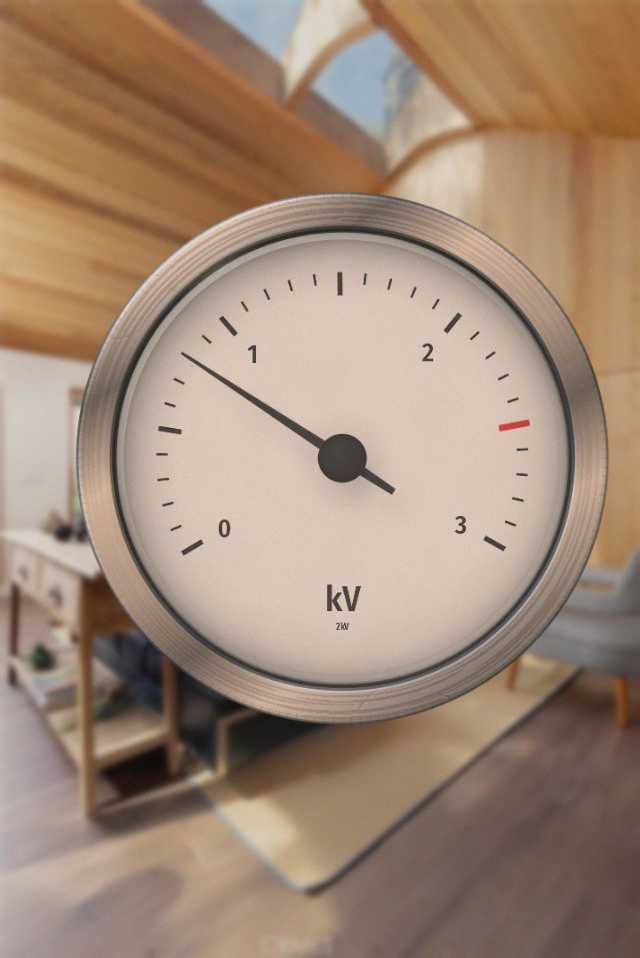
0.8 kV
